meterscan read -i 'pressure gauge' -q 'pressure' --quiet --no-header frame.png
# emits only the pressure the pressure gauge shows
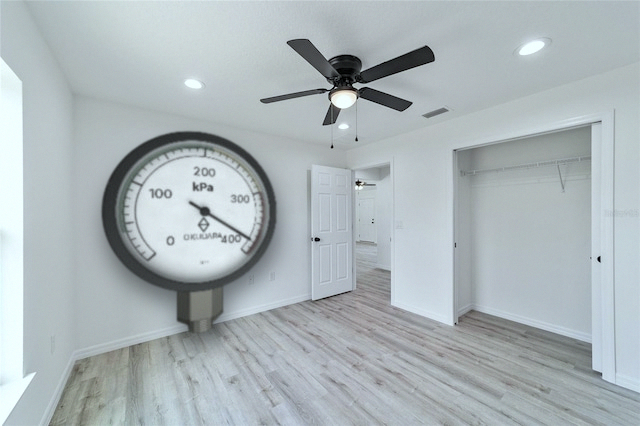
380 kPa
